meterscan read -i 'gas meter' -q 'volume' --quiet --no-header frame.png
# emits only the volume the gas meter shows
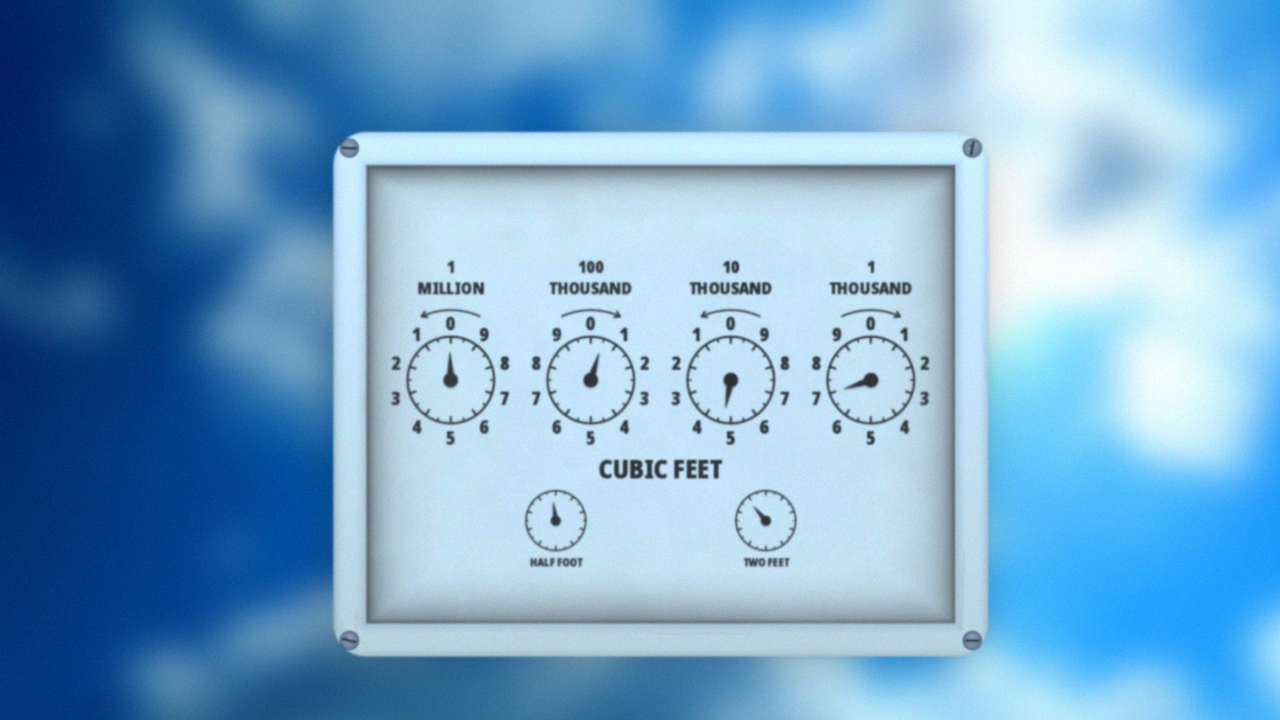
4700 ft³
